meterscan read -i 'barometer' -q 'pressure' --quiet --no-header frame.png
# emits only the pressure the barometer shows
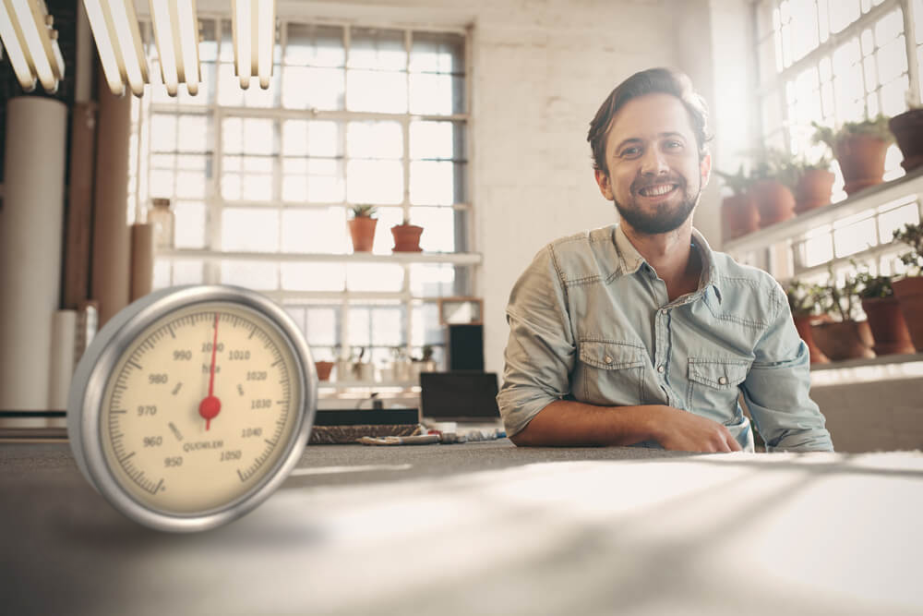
1000 hPa
